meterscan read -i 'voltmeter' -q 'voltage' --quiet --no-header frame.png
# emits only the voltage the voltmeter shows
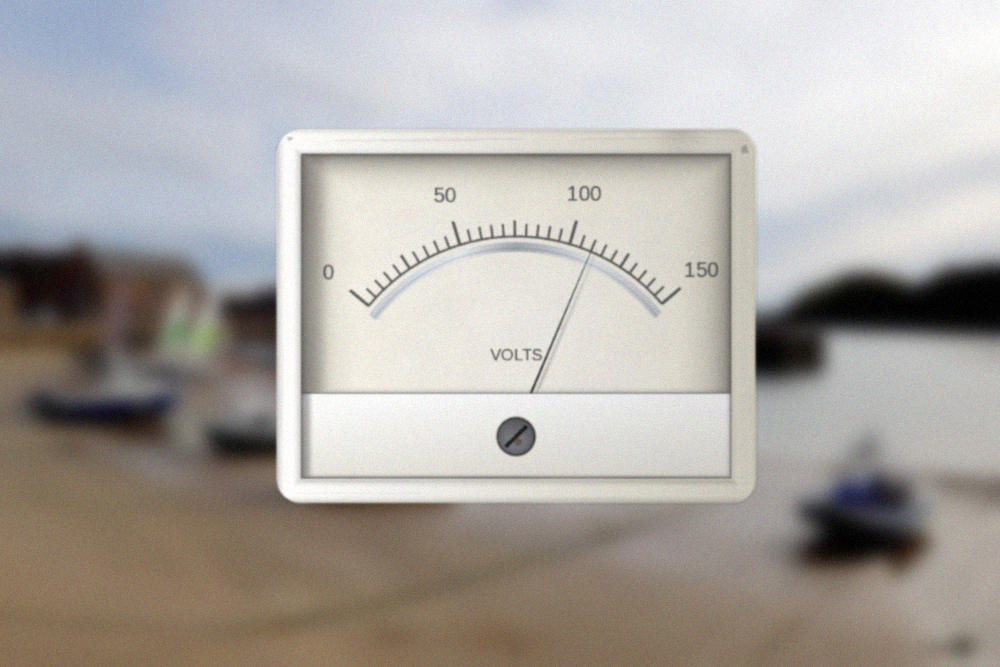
110 V
